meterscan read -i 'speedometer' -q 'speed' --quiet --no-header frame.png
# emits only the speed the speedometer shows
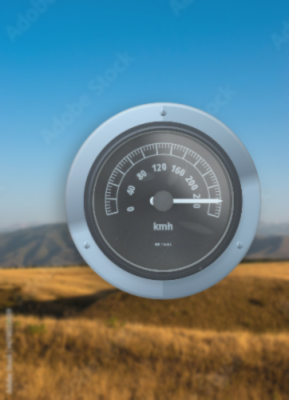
240 km/h
